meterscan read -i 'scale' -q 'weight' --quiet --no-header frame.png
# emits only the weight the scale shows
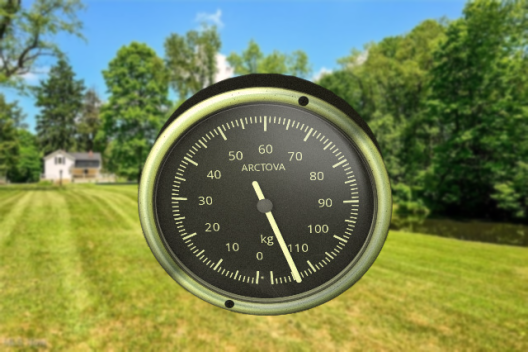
114 kg
